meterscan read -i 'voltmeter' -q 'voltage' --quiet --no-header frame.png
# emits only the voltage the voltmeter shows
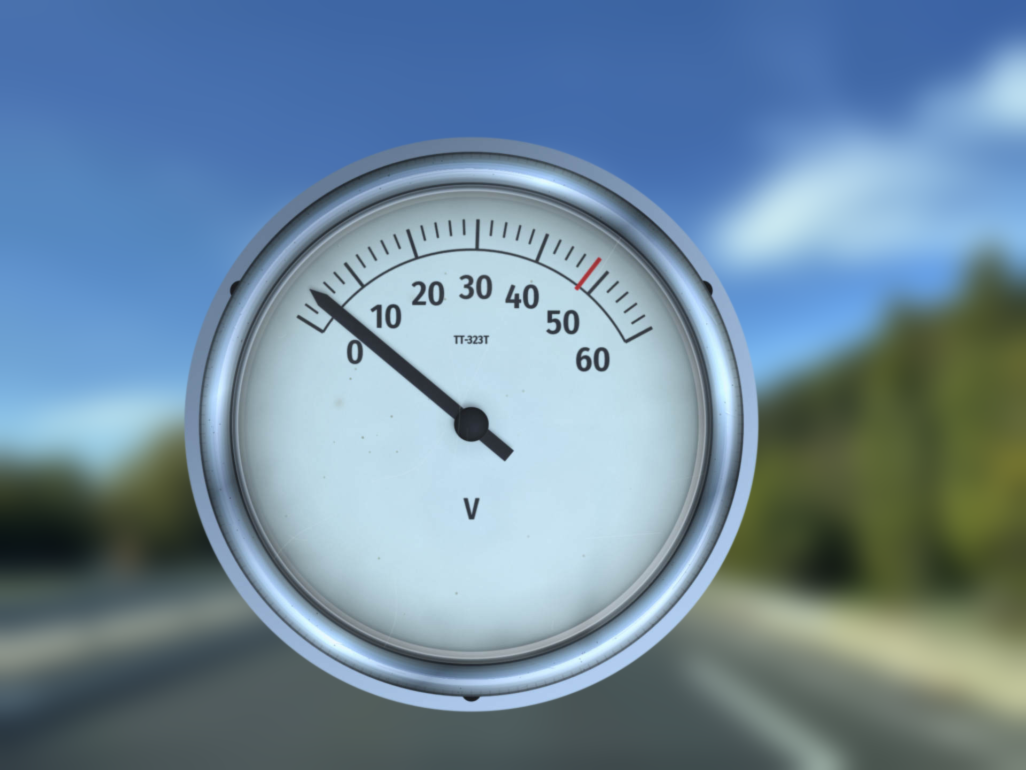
4 V
